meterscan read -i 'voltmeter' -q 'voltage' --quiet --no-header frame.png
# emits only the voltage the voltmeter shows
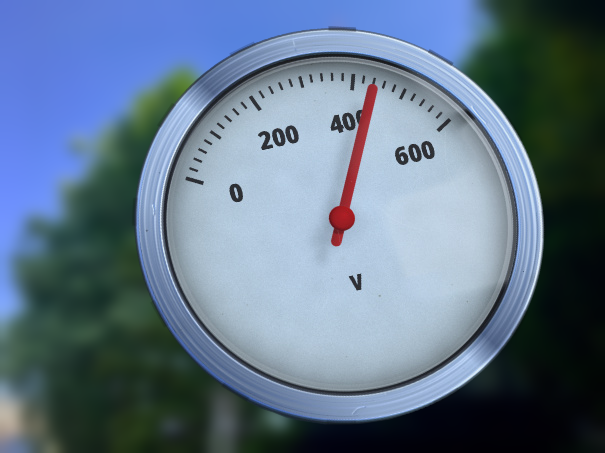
440 V
